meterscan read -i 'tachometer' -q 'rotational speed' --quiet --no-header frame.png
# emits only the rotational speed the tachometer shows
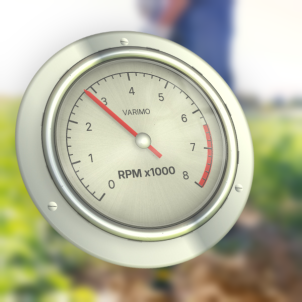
2800 rpm
